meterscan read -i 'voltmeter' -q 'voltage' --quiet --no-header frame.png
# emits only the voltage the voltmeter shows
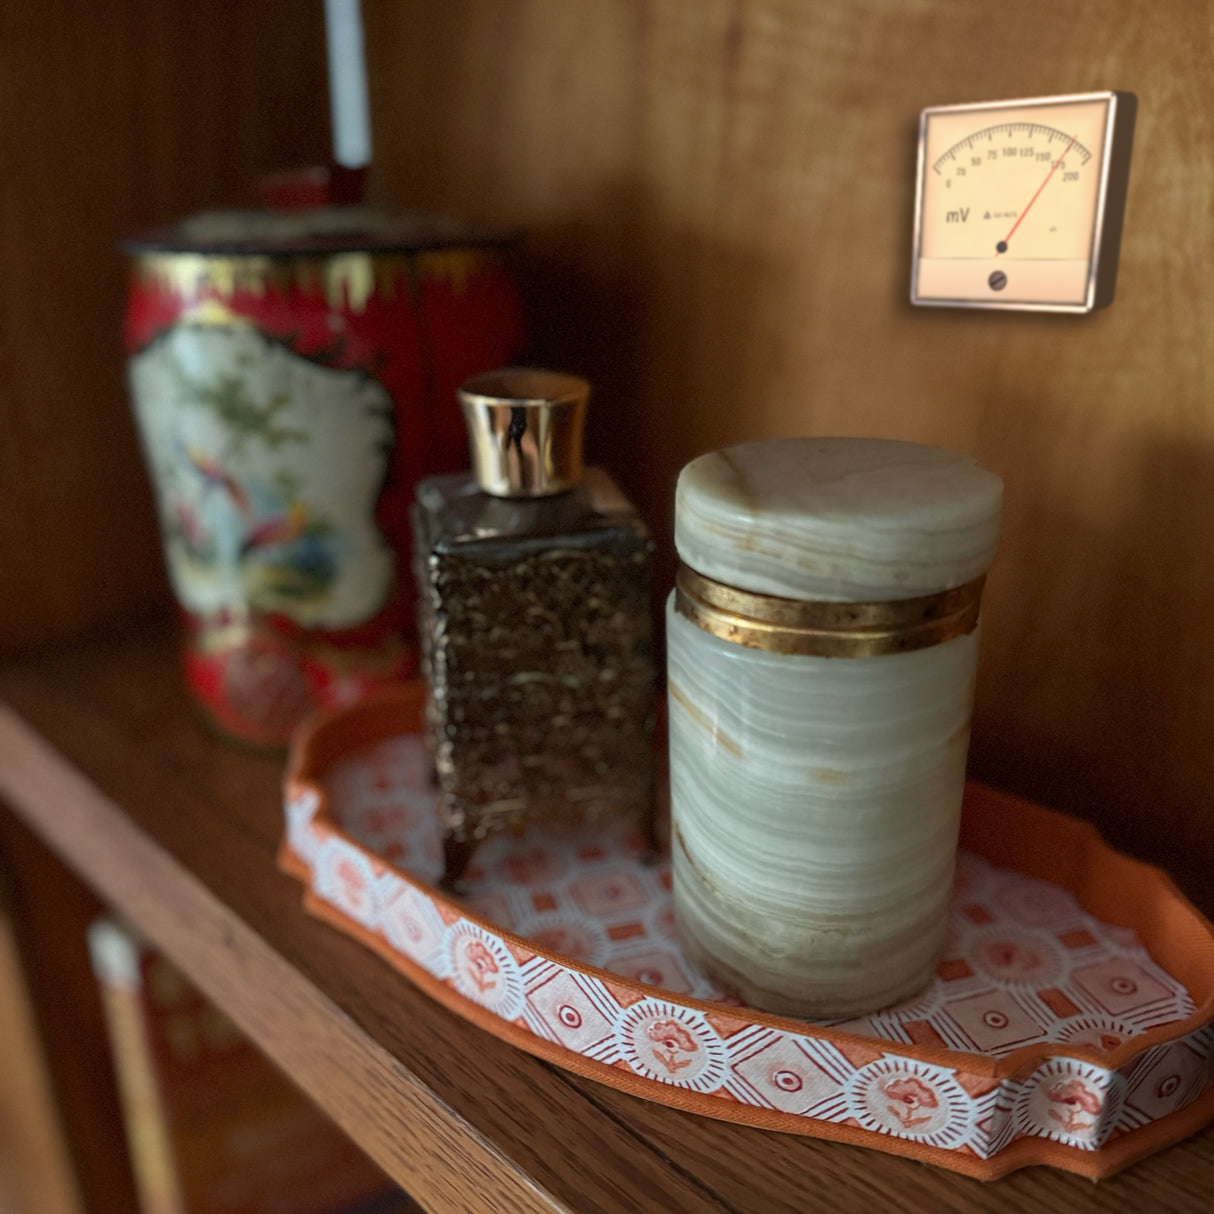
175 mV
